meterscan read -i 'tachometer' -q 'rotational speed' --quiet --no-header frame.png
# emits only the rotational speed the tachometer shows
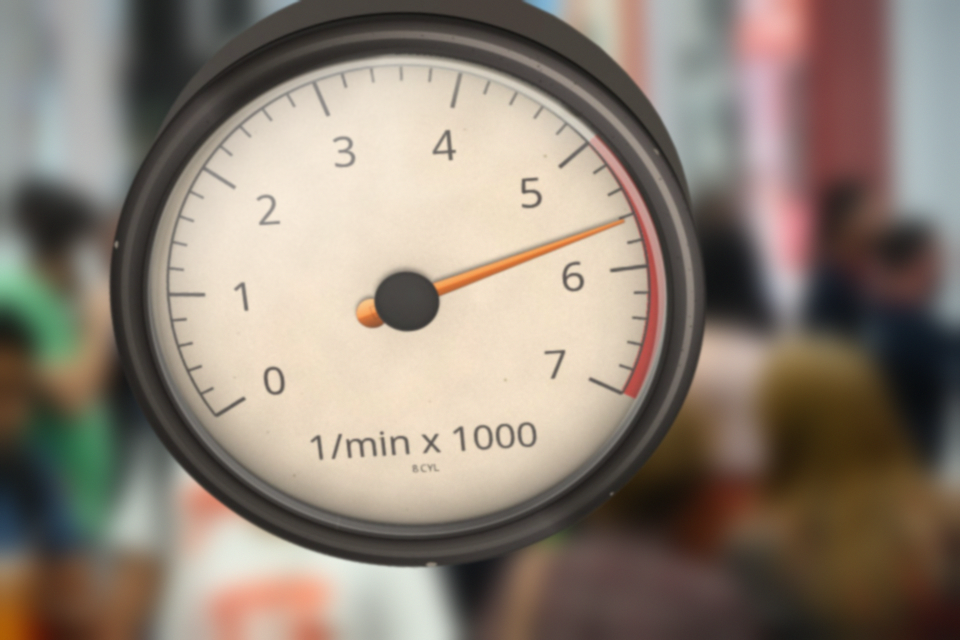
5600 rpm
